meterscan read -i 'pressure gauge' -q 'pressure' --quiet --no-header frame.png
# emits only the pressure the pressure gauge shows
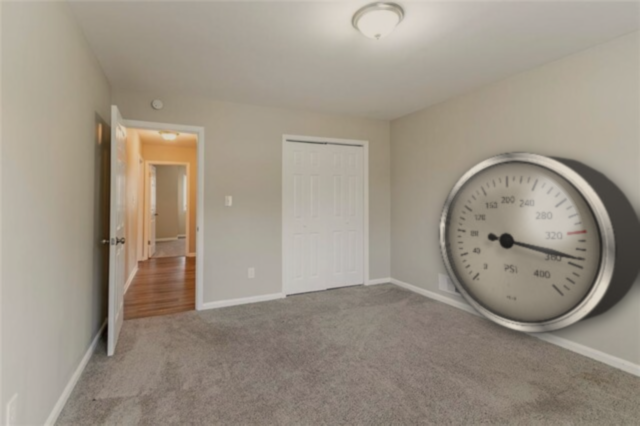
350 psi
